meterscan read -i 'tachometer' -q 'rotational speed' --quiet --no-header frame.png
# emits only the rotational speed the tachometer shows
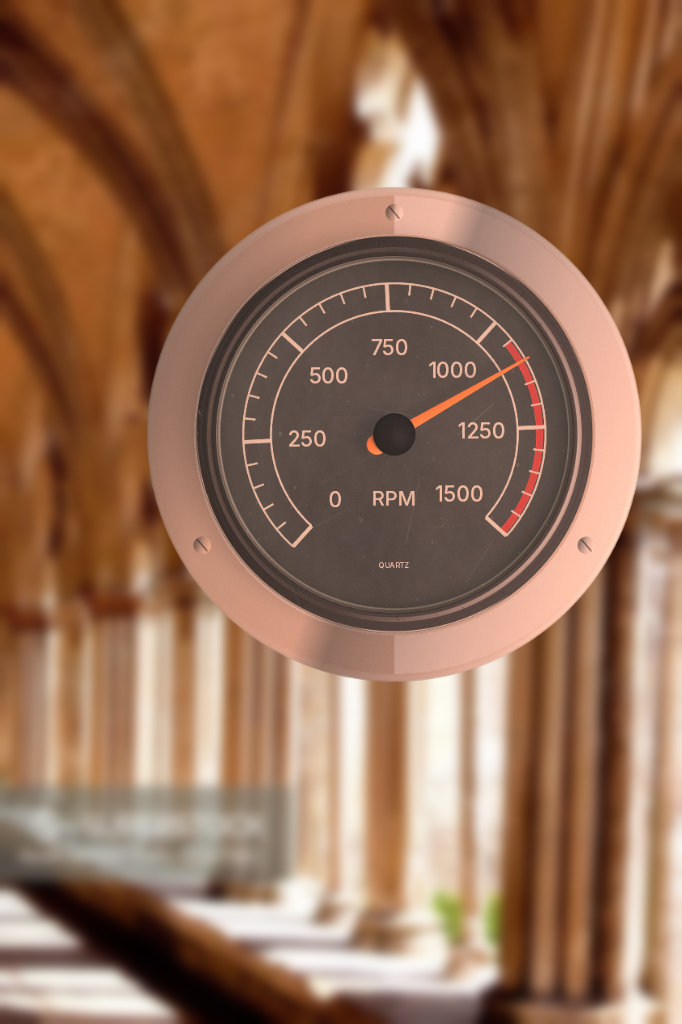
1100 rpm
